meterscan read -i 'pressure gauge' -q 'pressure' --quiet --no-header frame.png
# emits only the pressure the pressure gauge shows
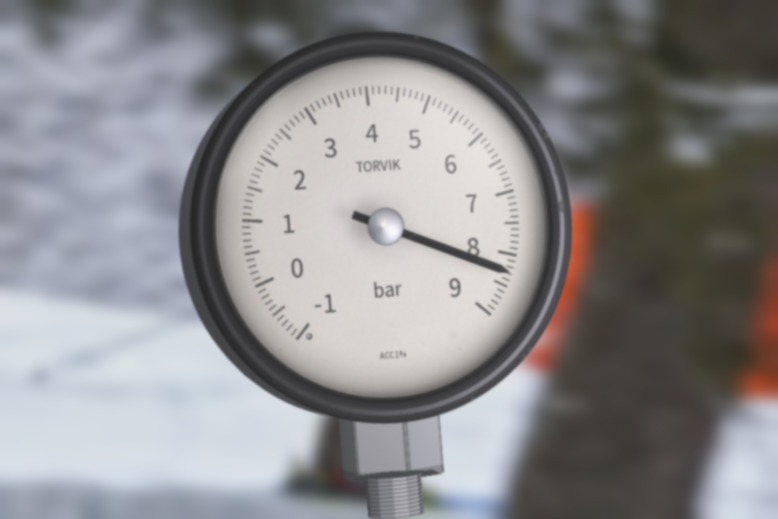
8.3 bar
